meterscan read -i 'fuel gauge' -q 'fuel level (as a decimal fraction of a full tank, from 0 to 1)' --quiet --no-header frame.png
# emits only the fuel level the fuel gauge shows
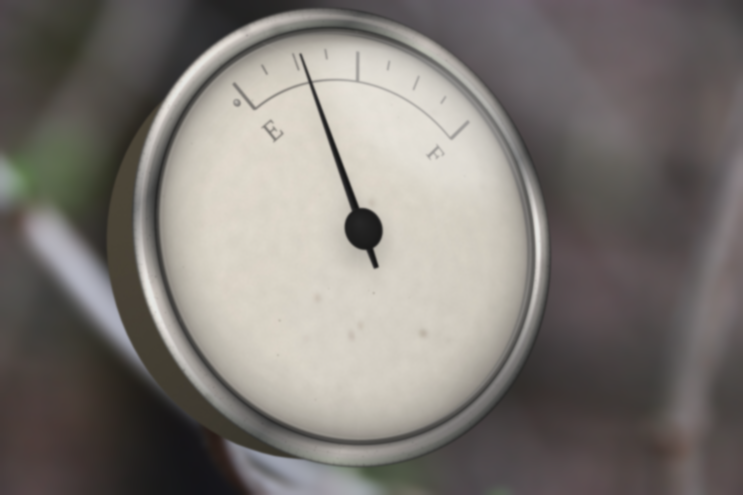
0.25
